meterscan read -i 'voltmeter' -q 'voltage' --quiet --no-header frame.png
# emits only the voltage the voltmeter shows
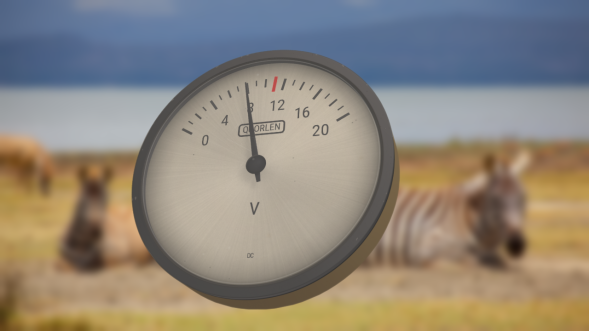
8 V
